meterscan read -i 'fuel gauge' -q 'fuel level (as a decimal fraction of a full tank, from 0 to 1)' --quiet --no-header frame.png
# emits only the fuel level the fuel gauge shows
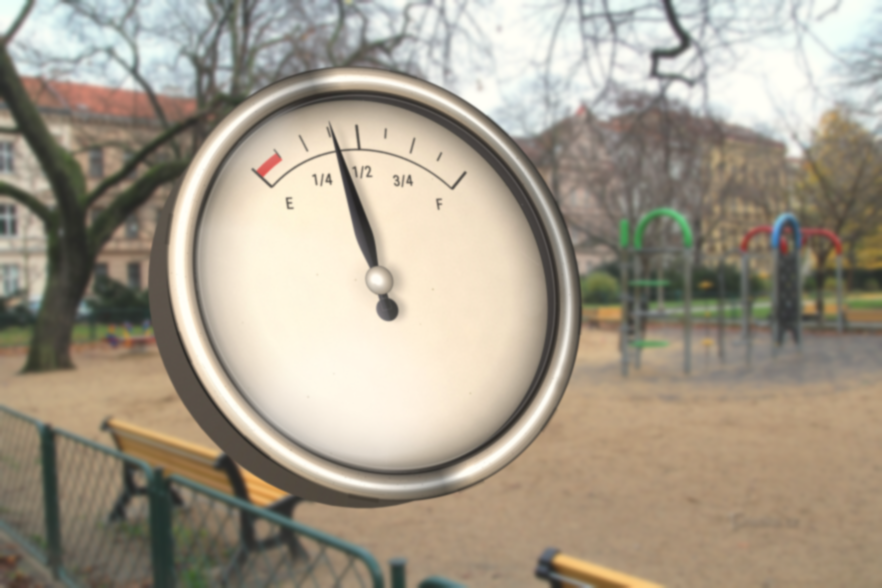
0.375
